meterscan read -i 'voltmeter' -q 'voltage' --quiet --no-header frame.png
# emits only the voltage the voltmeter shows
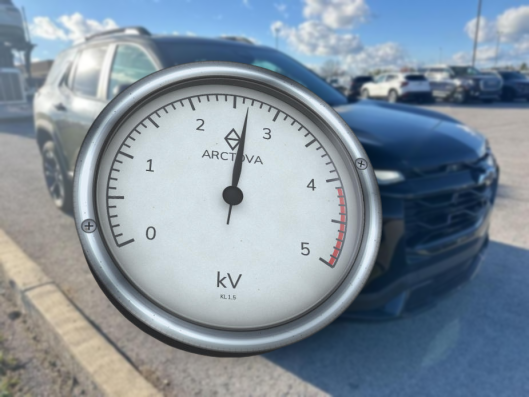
2.65 kV
